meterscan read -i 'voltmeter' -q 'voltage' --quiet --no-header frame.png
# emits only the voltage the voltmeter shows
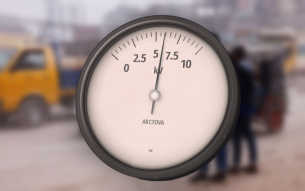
6 kV
